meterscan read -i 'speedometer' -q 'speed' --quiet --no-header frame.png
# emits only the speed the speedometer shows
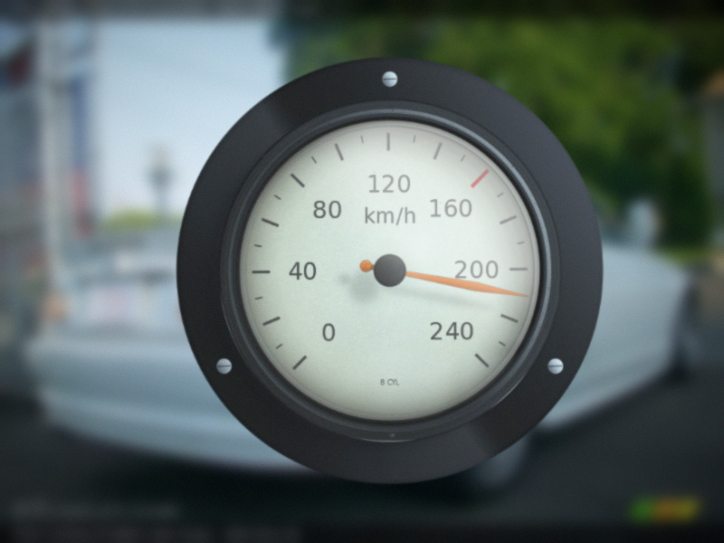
210 km/h
